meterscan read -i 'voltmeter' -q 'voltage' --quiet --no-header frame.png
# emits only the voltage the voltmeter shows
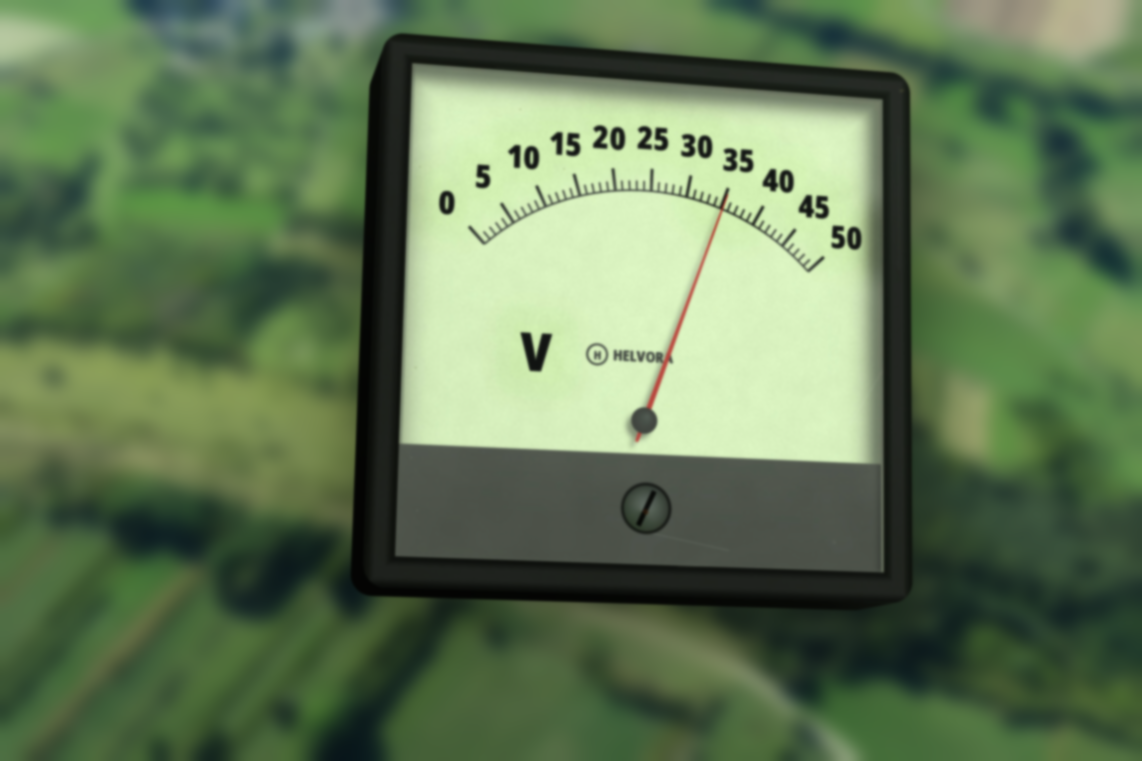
35 V
